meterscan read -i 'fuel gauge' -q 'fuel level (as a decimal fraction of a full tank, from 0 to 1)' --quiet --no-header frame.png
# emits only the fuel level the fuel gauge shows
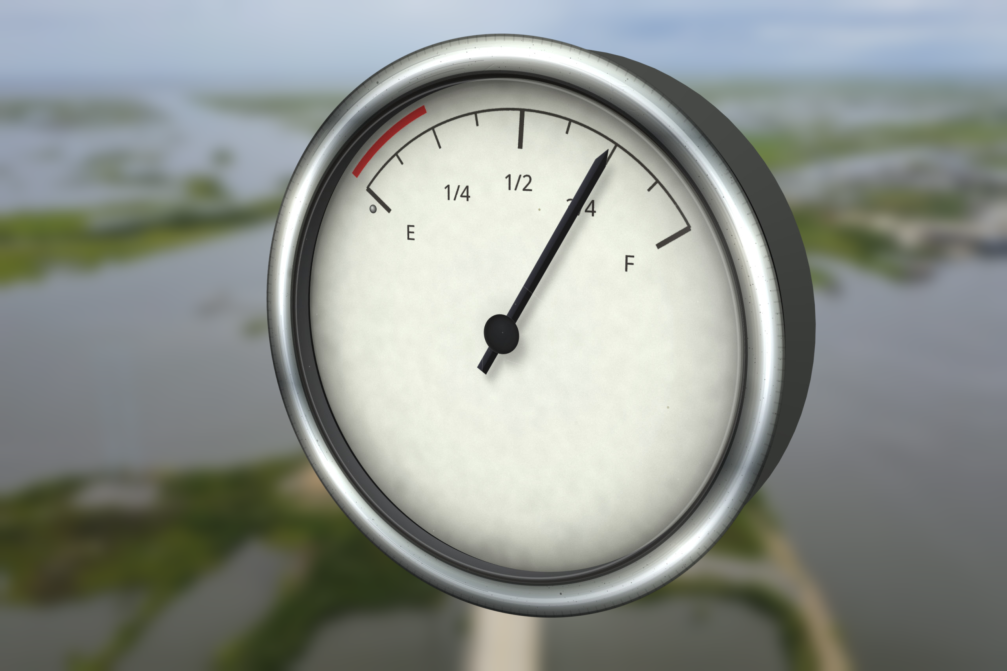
0.75
